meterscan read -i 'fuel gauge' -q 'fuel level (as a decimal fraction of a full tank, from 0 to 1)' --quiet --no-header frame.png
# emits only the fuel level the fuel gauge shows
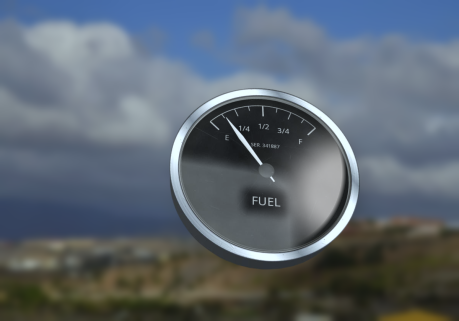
0.125
